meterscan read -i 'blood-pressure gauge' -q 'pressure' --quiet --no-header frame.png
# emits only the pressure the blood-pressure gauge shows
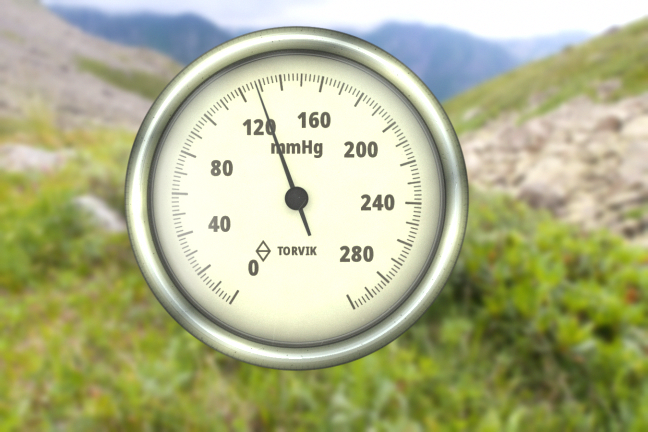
128 mmHg
